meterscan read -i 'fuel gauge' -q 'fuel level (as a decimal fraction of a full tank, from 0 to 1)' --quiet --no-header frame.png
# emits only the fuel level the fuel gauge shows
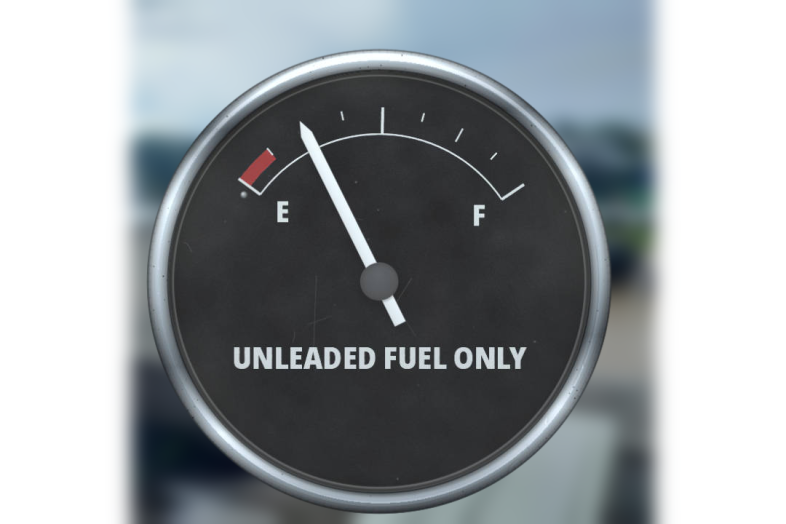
0.25
